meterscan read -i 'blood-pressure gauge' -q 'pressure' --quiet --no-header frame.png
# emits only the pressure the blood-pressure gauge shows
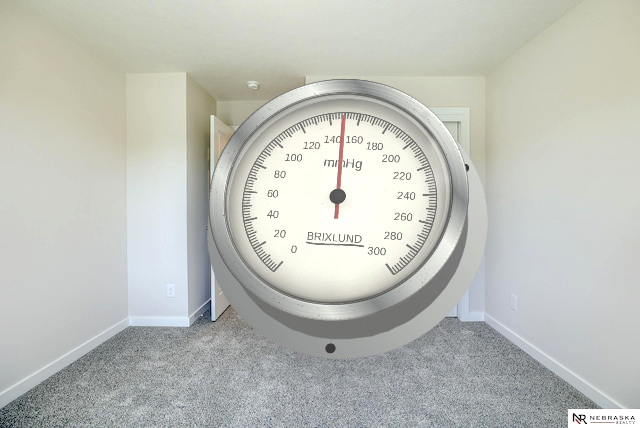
150 mmHg
